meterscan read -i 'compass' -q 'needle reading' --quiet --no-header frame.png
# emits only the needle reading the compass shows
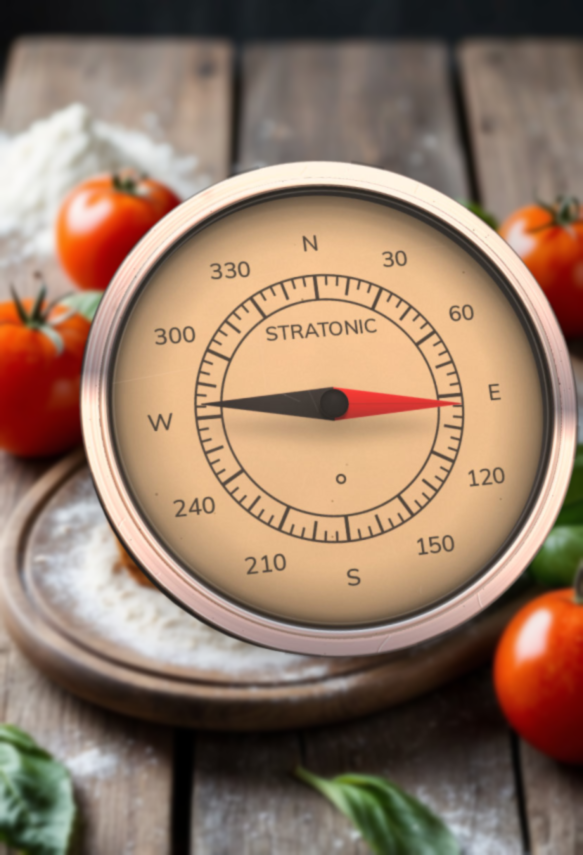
95 °
